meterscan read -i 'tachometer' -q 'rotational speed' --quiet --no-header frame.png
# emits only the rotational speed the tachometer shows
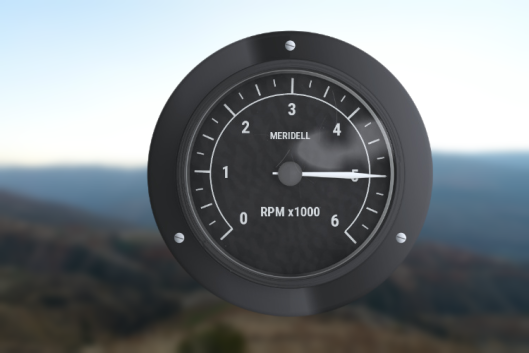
5000 rpm
